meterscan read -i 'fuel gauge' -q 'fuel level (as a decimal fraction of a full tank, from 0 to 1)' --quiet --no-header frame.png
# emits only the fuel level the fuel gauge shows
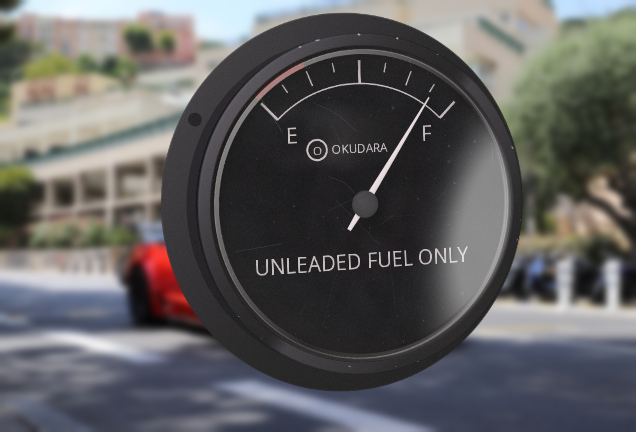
0.875
